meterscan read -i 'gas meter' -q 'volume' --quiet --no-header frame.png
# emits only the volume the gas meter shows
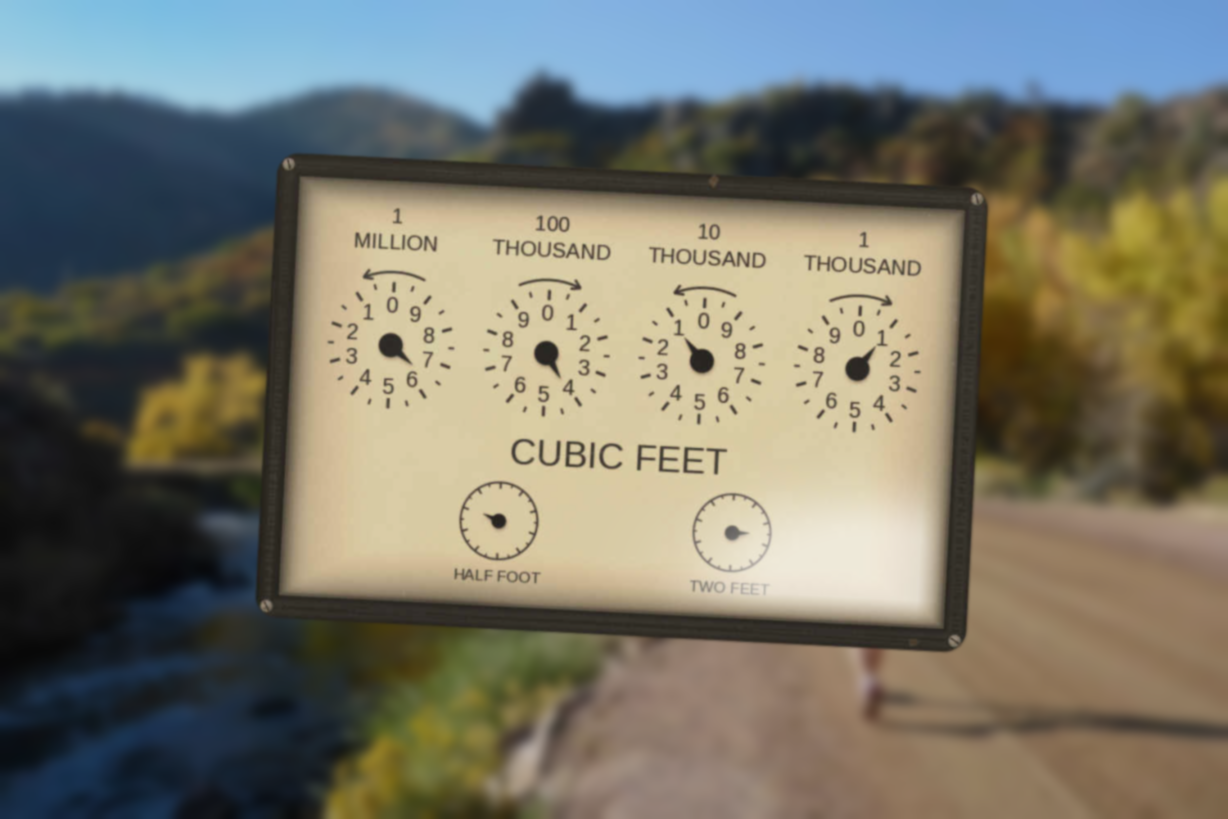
641100 ft³
